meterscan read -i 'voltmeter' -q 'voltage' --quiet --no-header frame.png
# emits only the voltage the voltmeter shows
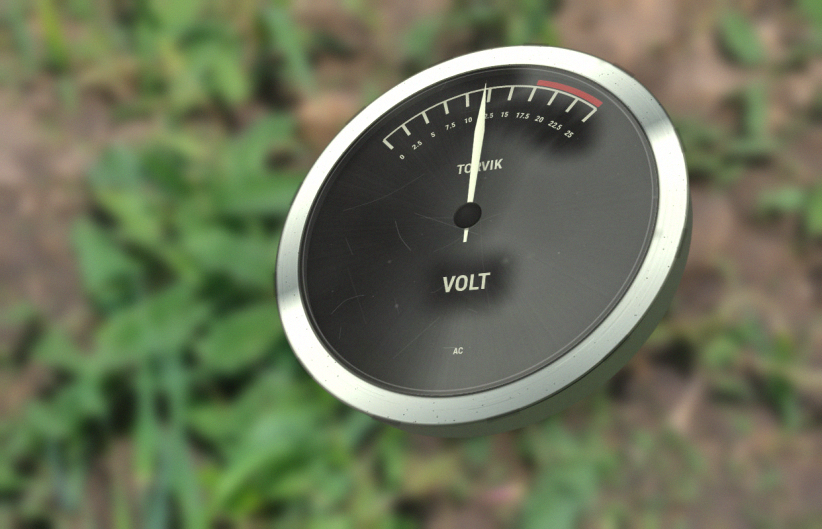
12.5 V
